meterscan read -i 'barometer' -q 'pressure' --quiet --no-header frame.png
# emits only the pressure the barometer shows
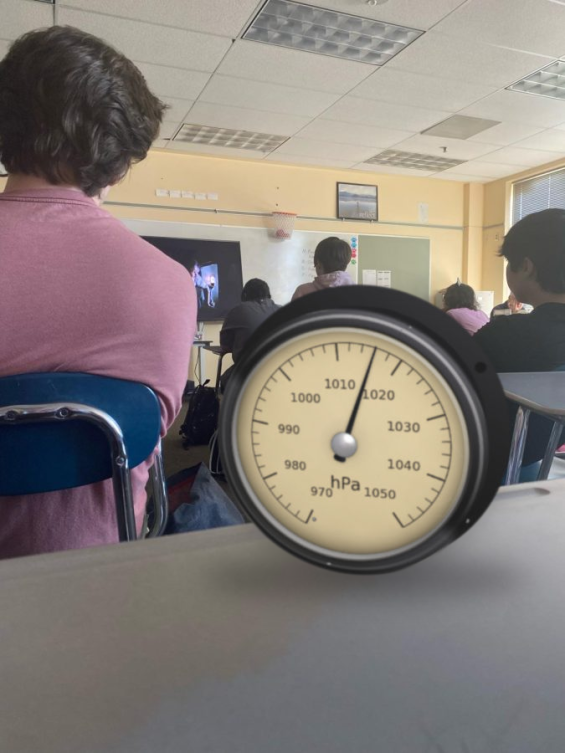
1016 hPa
